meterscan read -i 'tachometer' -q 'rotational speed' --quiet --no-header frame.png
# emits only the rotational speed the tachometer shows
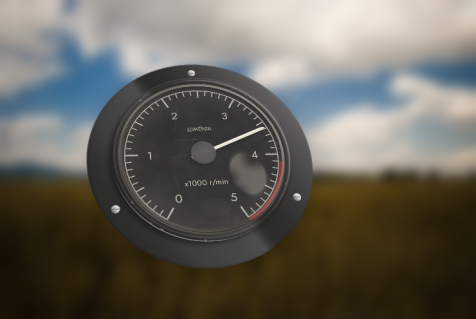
3600 rpm
